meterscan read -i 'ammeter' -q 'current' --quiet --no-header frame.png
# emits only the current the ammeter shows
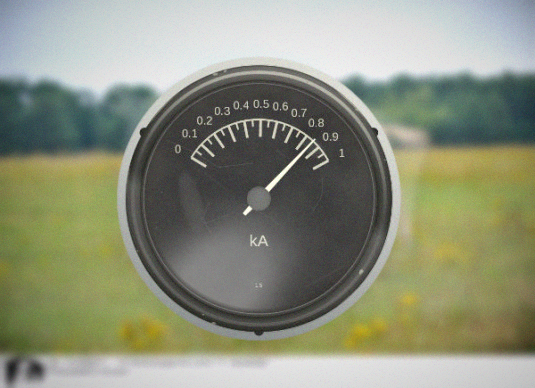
0.85 kA
